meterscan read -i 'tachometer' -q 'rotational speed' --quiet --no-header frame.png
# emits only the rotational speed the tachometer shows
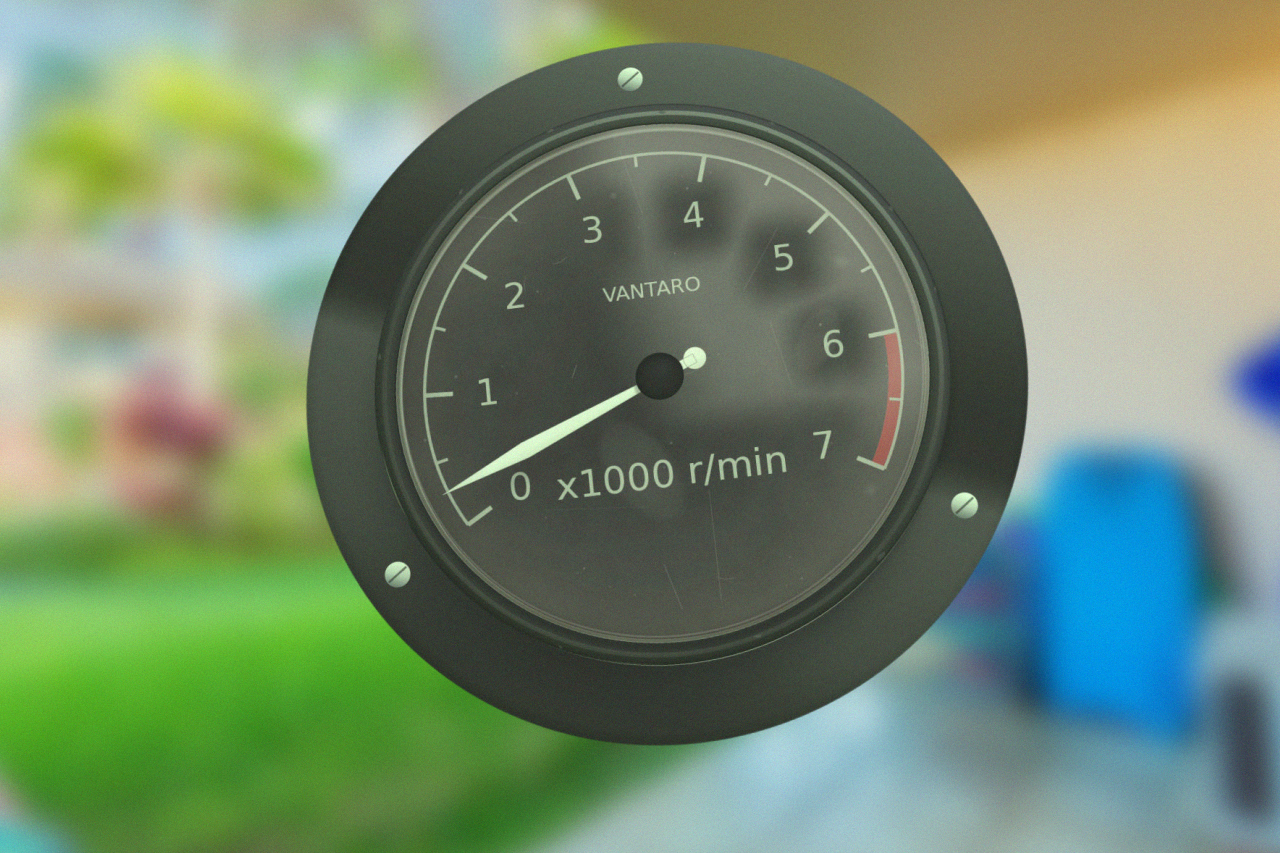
250 rpm
